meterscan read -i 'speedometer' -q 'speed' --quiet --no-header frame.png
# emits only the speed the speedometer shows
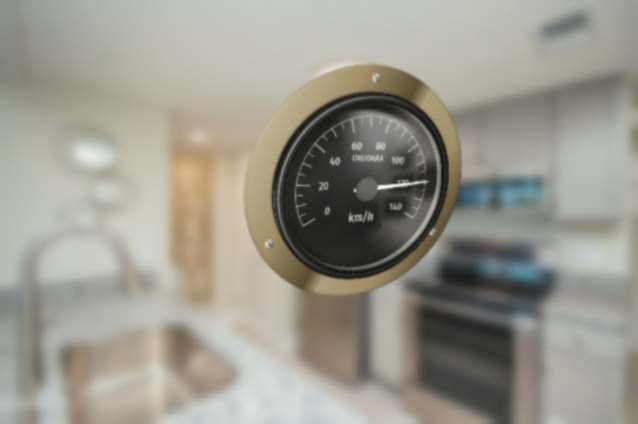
120 km/h
